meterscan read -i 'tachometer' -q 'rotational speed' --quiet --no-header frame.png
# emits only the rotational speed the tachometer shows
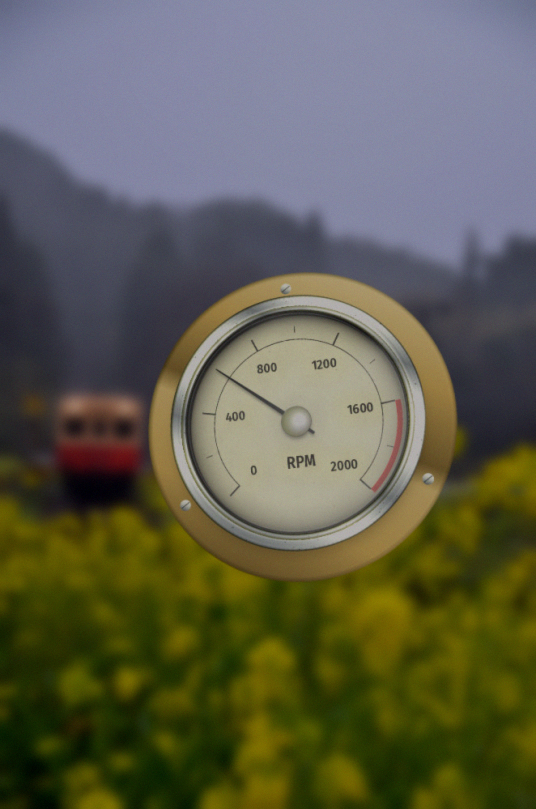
600 rpm
